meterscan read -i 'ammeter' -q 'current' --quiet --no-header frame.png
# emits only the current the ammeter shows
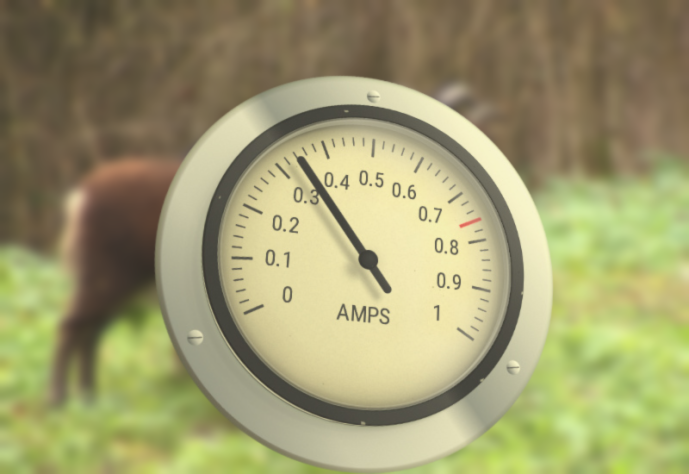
0.34 A
